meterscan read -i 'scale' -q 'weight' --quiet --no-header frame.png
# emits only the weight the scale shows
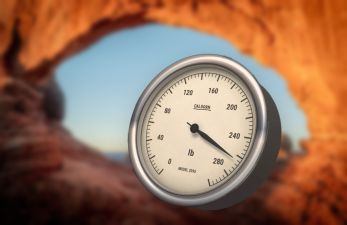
264 lb
